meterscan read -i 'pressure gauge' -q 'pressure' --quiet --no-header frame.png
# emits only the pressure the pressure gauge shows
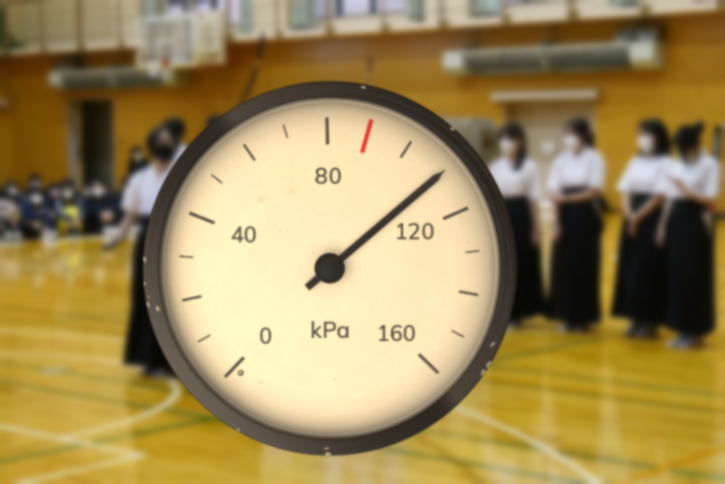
110 kPa
